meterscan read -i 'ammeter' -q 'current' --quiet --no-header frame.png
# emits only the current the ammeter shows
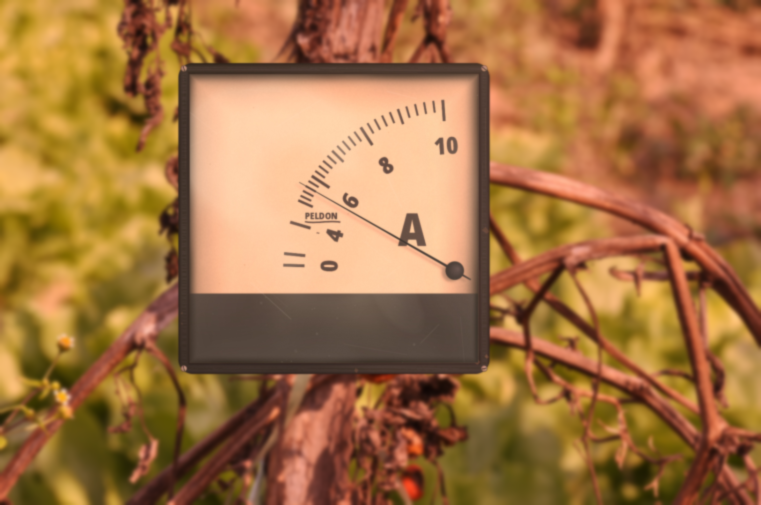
5.6 A
